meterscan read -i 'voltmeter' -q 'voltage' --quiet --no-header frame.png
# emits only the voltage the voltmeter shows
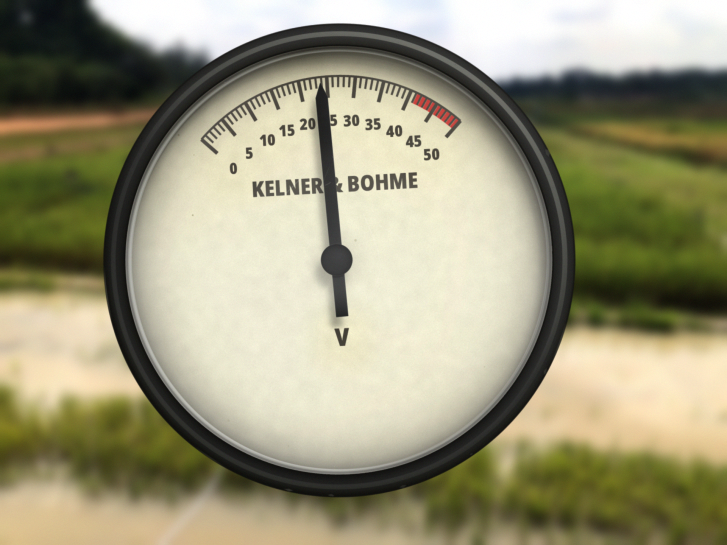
24 V
